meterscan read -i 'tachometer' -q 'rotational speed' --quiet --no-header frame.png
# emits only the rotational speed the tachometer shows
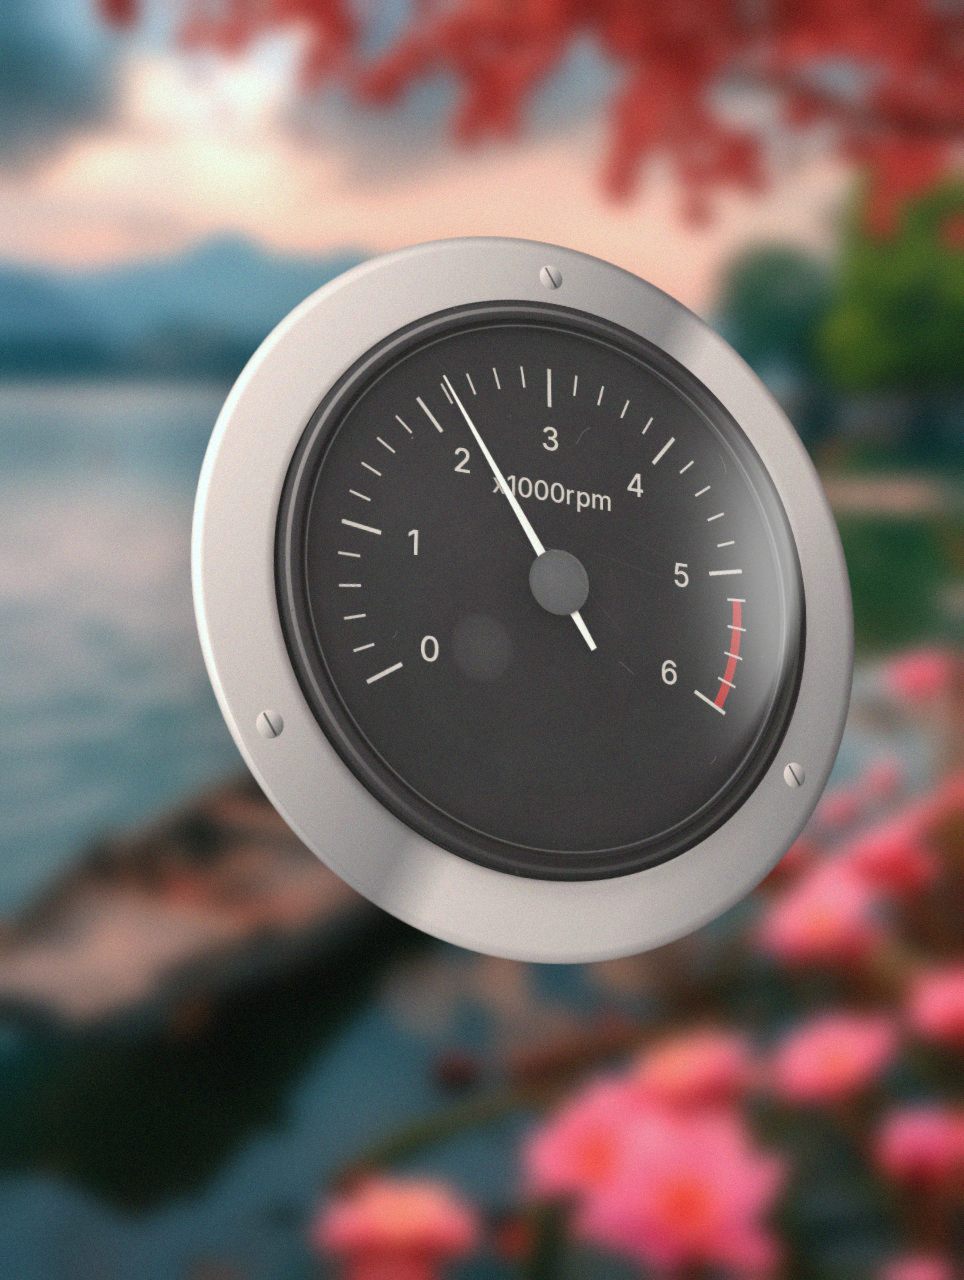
2200 rpm
